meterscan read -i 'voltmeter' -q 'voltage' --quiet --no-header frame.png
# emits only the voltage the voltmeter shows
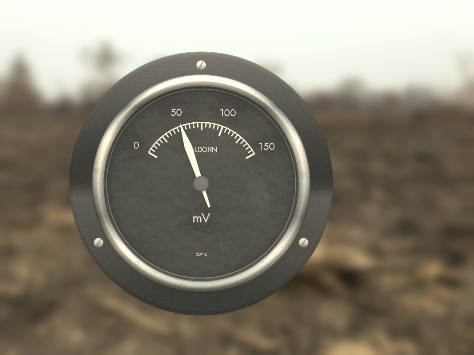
50 mV
